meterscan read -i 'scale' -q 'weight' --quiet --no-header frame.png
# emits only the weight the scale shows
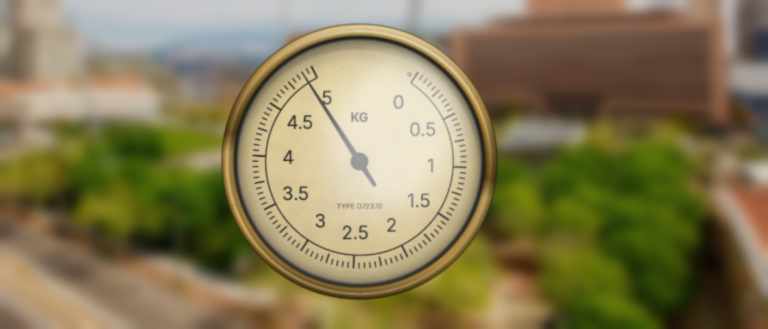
4.9 kg
